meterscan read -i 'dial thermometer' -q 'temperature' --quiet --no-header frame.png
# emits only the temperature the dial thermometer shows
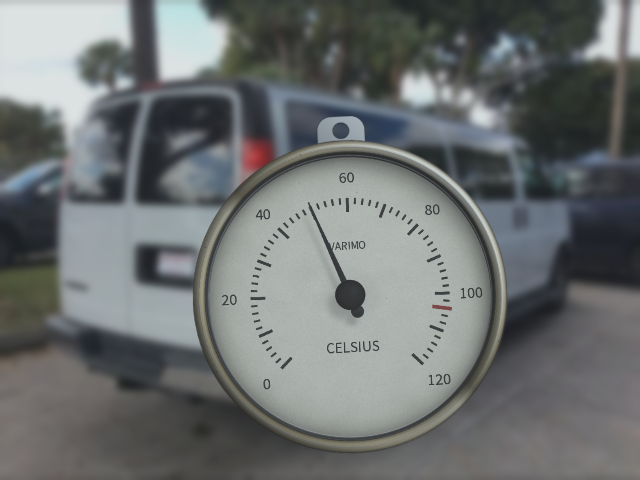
50 °C
